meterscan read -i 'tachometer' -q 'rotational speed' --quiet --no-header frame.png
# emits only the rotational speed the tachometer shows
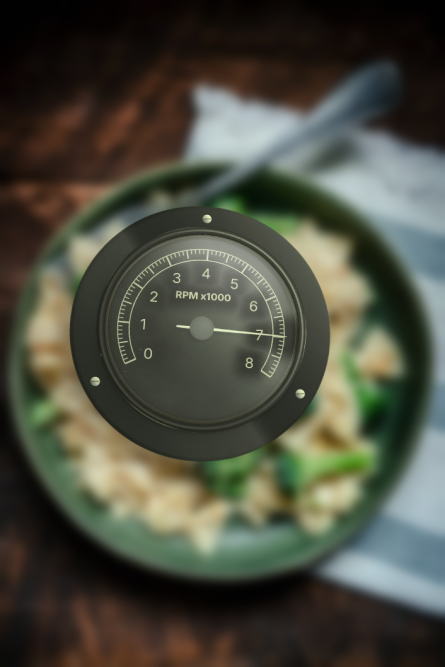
7000 rpm
